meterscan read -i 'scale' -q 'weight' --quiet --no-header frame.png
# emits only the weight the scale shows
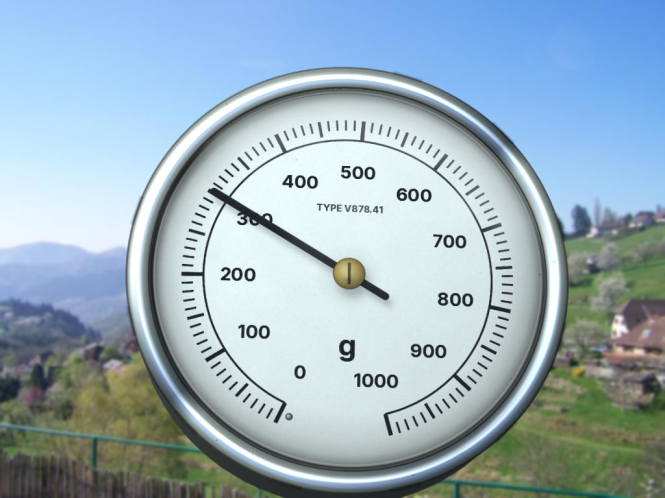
300 g
